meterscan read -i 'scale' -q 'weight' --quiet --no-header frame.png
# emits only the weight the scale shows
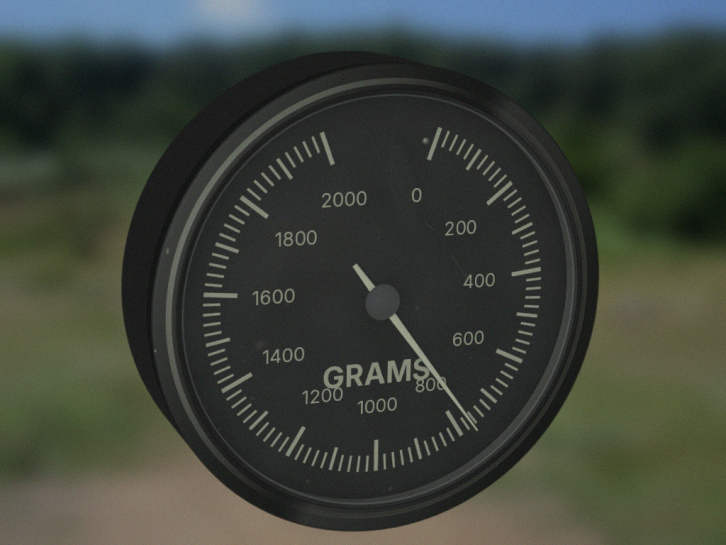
770 g
